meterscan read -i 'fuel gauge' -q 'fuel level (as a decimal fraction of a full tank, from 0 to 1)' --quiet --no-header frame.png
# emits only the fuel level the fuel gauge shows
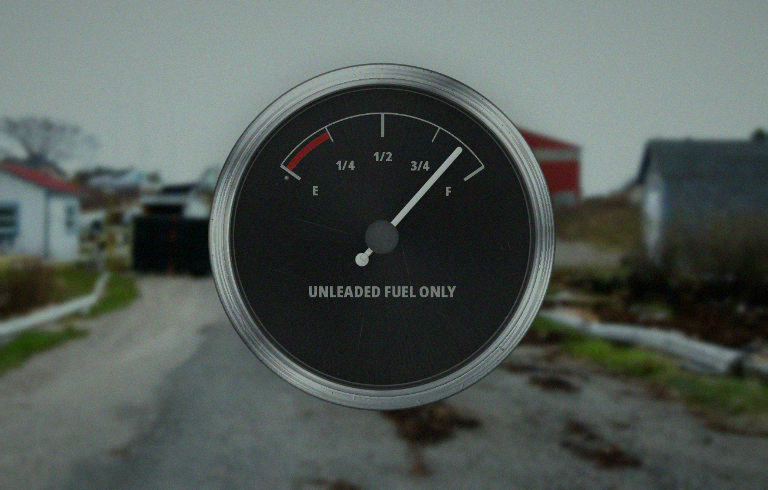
0.875
